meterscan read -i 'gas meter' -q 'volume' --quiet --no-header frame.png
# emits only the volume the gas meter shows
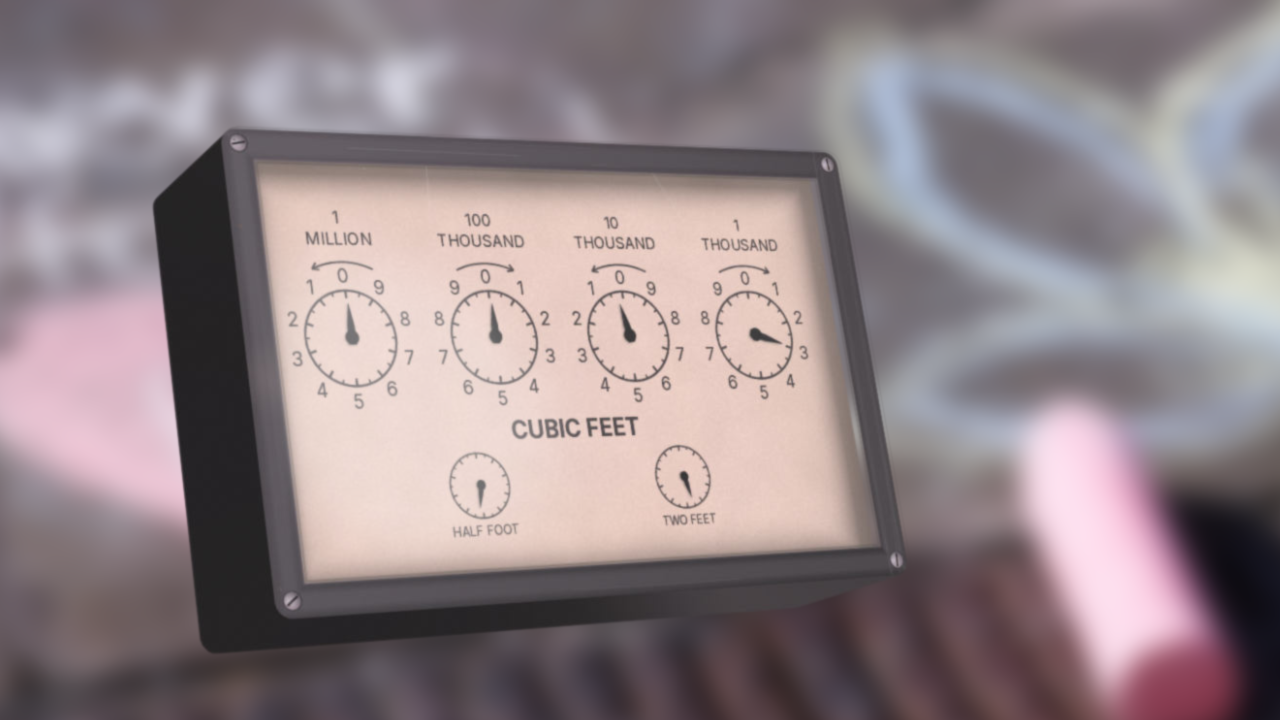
300 ft³
